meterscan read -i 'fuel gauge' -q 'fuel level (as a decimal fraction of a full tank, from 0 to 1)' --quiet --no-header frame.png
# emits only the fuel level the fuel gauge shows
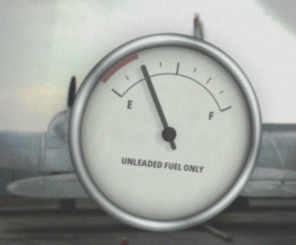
0.25
